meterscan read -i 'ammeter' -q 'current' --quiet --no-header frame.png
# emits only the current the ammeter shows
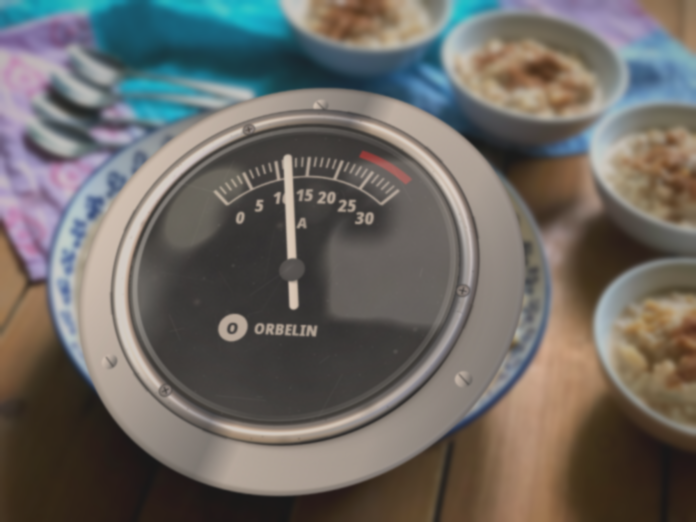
12 A
